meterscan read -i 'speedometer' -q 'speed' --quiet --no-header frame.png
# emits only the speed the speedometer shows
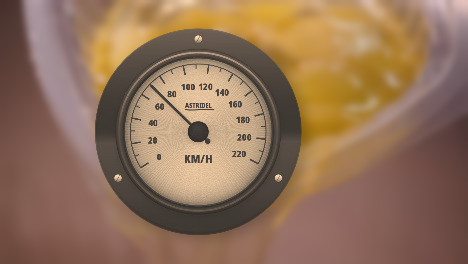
70 km/h
